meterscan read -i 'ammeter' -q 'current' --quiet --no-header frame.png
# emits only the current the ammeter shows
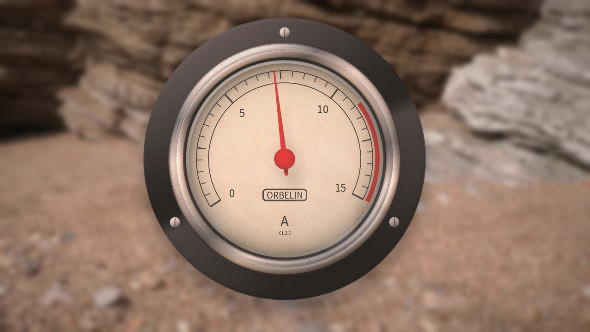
7.25 A
